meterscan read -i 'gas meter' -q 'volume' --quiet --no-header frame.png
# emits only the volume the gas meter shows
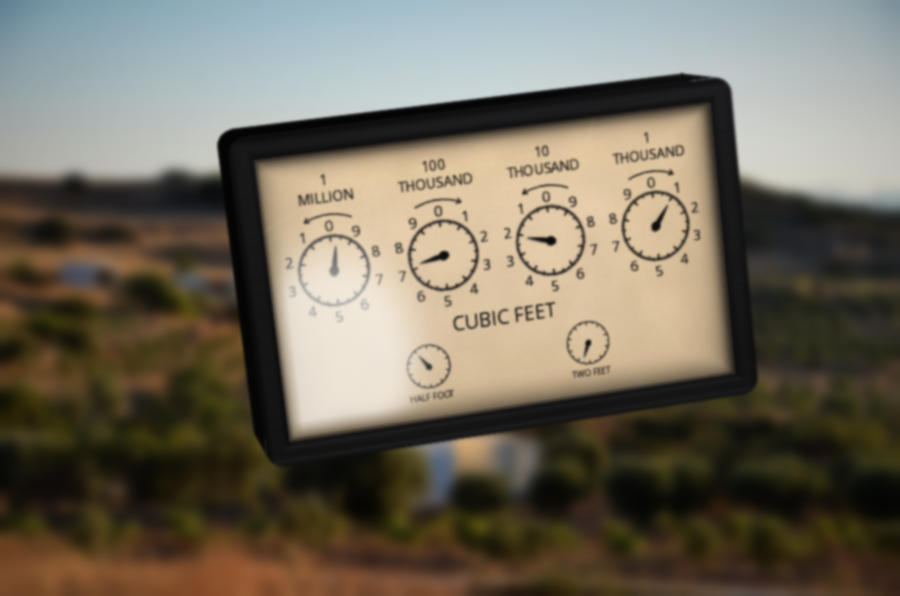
972100 ft³
